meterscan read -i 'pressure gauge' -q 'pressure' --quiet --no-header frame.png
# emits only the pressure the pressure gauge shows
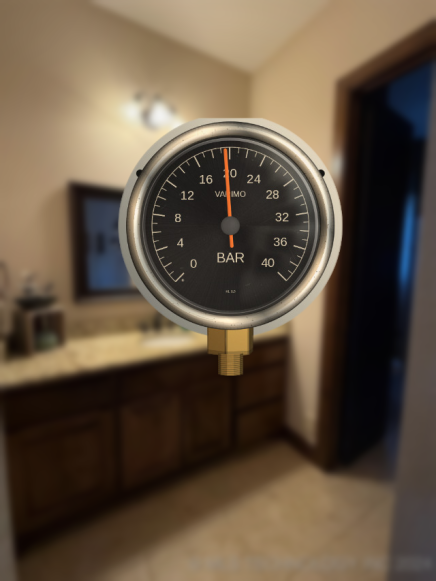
19.5 bar
